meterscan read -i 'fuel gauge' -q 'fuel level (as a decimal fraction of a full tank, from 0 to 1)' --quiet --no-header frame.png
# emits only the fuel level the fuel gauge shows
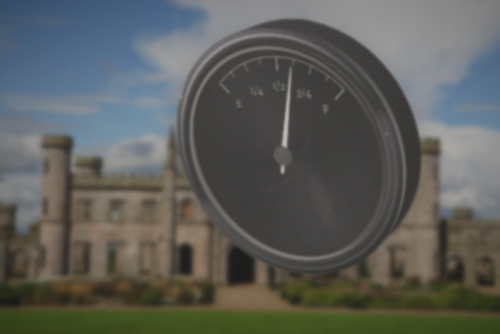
0.625
